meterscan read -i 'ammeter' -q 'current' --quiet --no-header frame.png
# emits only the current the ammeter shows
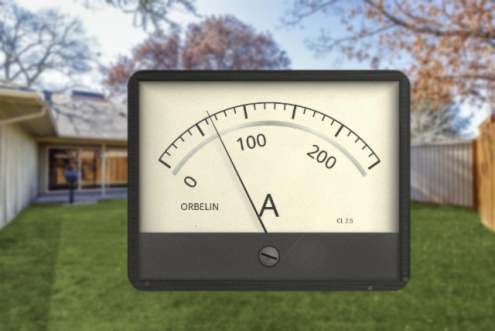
65 A
